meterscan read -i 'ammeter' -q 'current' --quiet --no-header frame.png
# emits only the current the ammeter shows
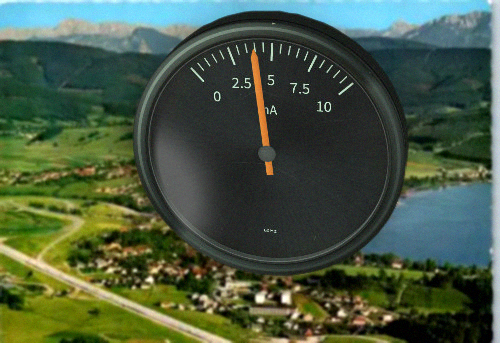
4 mA
